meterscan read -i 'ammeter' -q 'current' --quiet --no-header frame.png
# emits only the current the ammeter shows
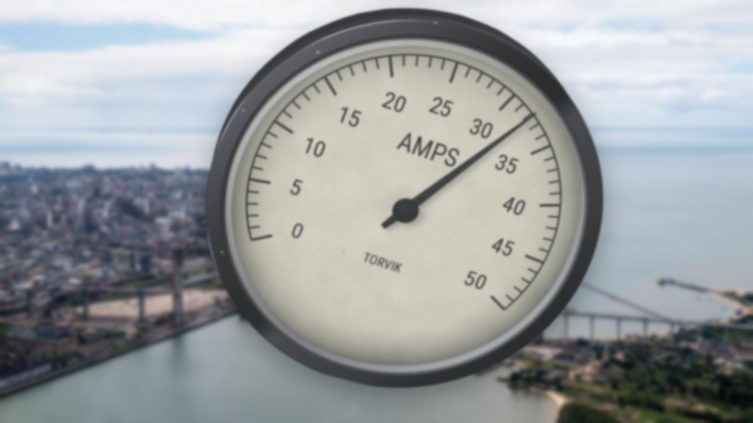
32 A
